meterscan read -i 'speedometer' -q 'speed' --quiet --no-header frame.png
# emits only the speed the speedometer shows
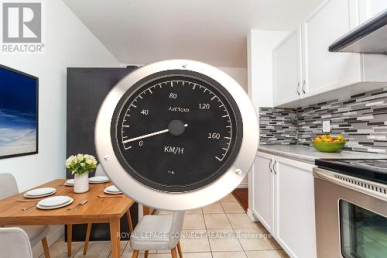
5 km/h
